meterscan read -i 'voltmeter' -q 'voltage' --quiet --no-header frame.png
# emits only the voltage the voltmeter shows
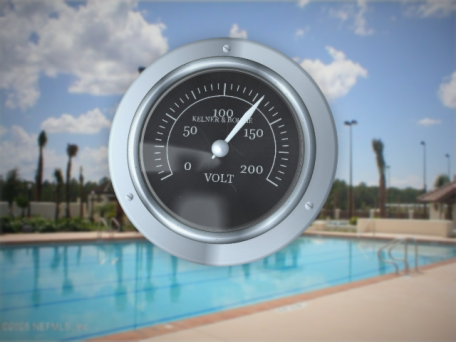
130 V
